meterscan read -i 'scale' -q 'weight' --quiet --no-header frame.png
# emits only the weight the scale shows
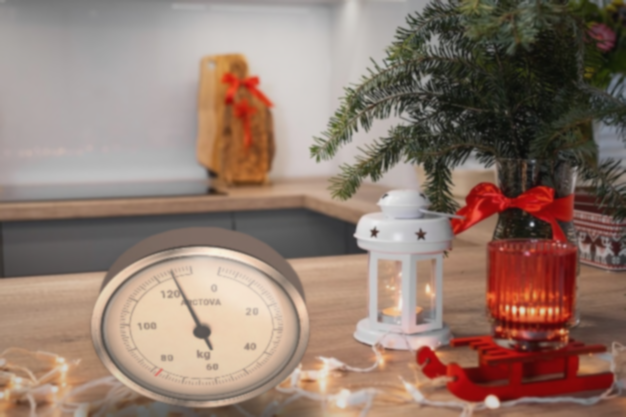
125 kg
